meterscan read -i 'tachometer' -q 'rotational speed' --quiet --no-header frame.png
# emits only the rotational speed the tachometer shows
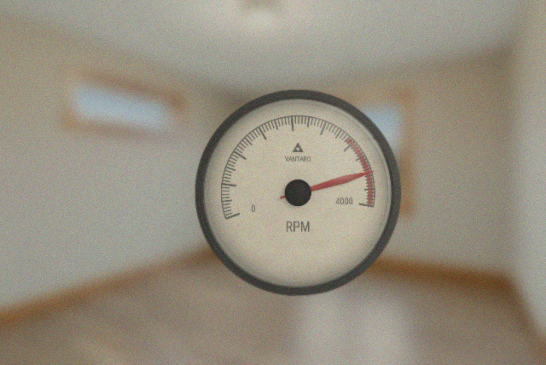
3500 rpm
